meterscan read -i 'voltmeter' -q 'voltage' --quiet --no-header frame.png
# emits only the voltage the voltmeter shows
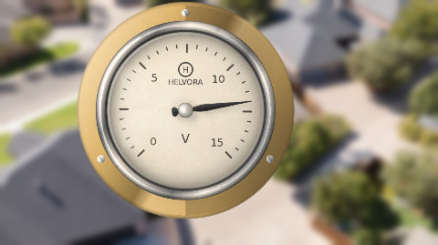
12 V
